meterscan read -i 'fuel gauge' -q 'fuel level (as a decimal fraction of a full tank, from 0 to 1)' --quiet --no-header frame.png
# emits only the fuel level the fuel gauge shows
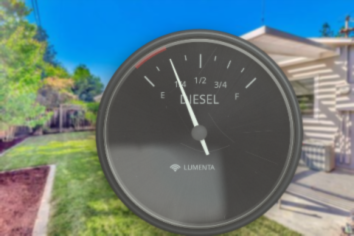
0.25
